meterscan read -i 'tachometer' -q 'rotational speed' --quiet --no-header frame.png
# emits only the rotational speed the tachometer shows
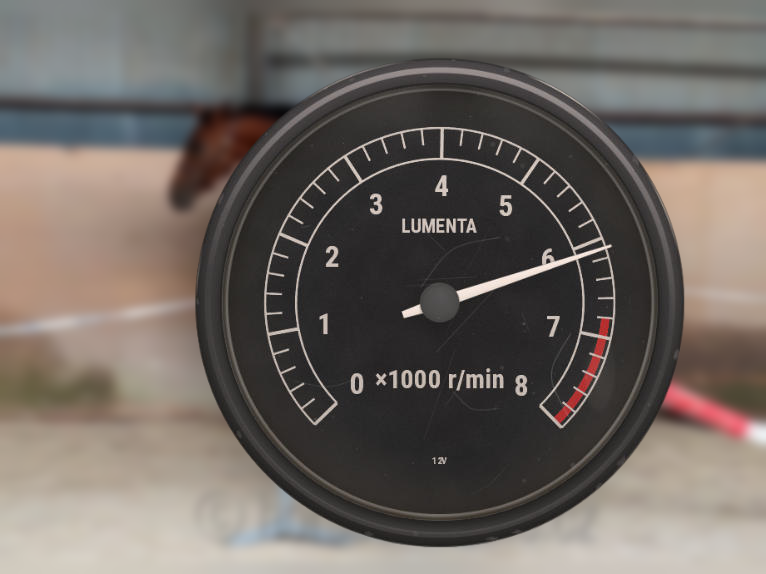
6100 rpm
